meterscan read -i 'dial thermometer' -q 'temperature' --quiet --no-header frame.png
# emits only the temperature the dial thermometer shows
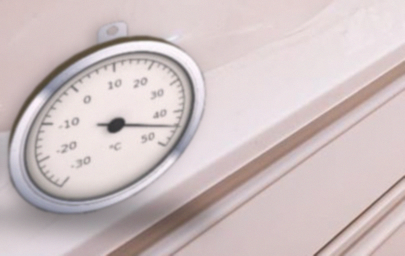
44 °C
